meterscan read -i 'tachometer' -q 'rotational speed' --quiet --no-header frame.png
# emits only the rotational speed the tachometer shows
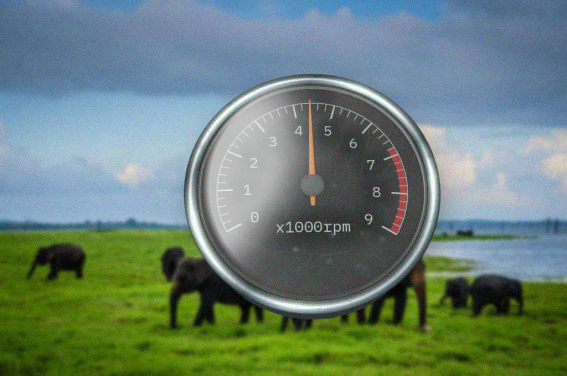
4400 rpm
